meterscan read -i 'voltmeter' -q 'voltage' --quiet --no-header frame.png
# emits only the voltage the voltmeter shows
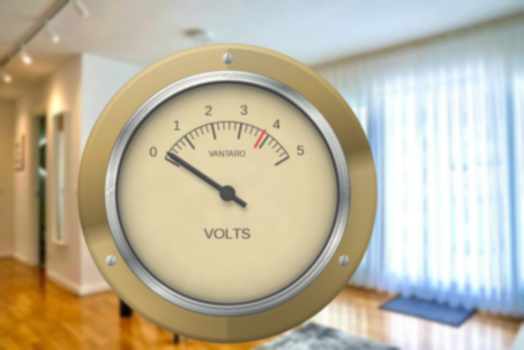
0.2 V
